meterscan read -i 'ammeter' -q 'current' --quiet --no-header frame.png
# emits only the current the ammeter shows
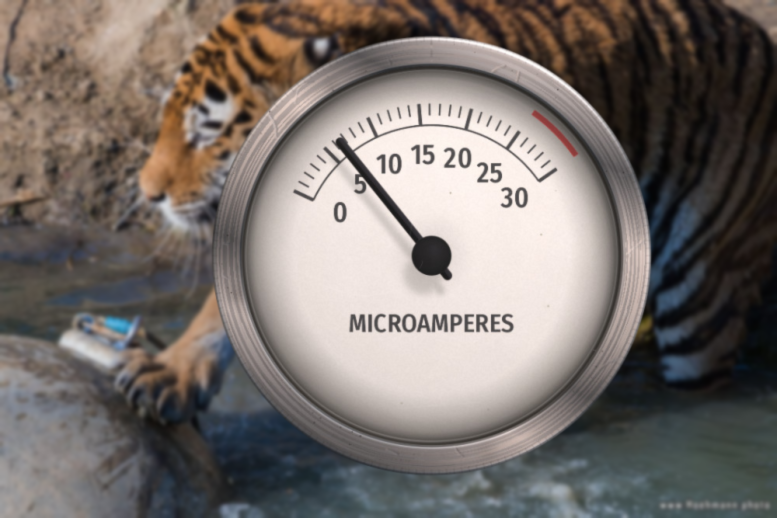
6.5 µA
